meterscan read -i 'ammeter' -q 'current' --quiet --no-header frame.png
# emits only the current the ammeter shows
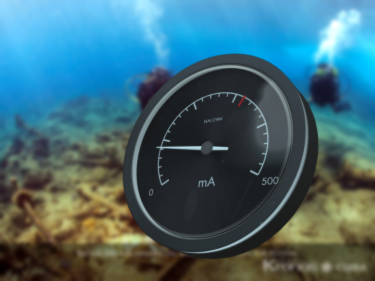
80 mA
